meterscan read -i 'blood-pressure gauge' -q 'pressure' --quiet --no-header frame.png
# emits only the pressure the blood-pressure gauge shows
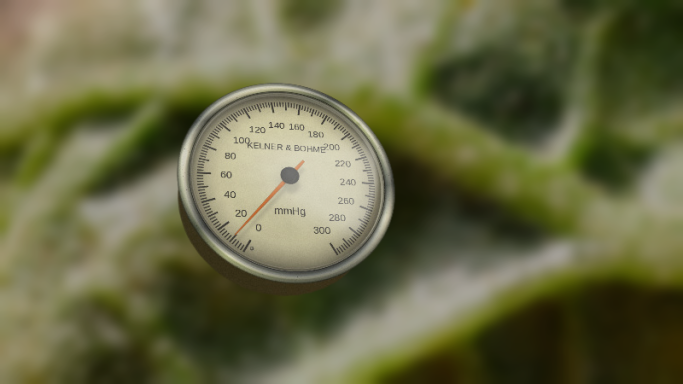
10 mmHg
